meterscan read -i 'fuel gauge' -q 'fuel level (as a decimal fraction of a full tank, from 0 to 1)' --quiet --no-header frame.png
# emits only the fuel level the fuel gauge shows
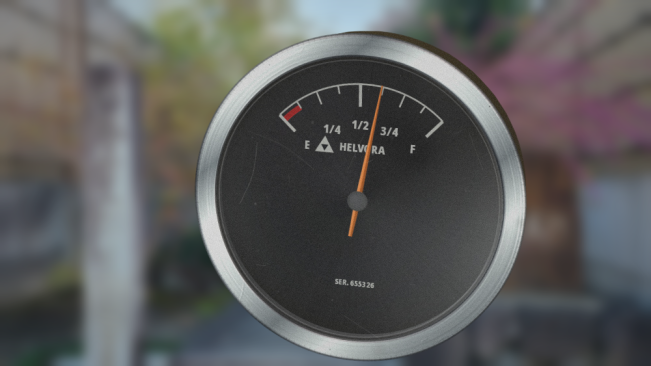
0.625
